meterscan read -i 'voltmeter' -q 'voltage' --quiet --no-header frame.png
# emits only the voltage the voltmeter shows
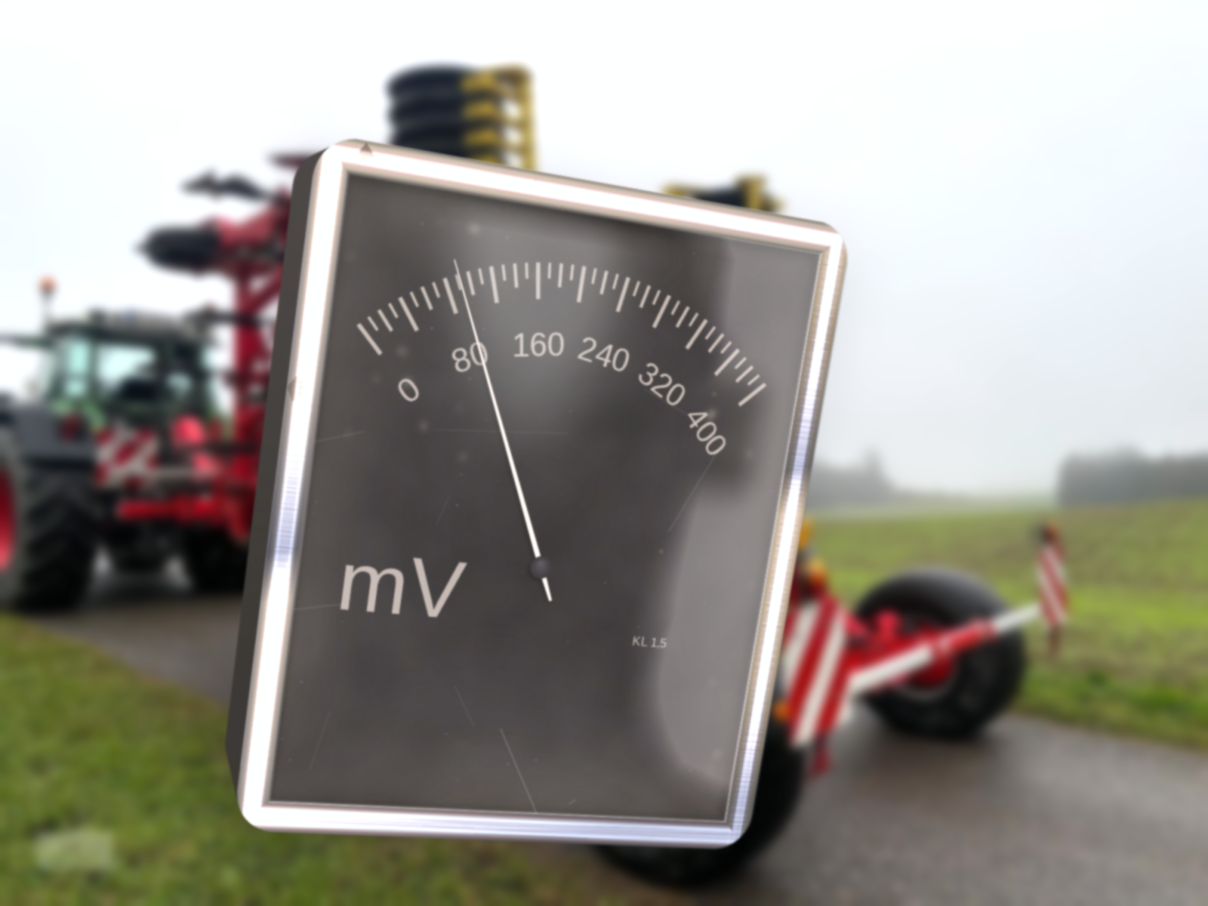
90 mV
